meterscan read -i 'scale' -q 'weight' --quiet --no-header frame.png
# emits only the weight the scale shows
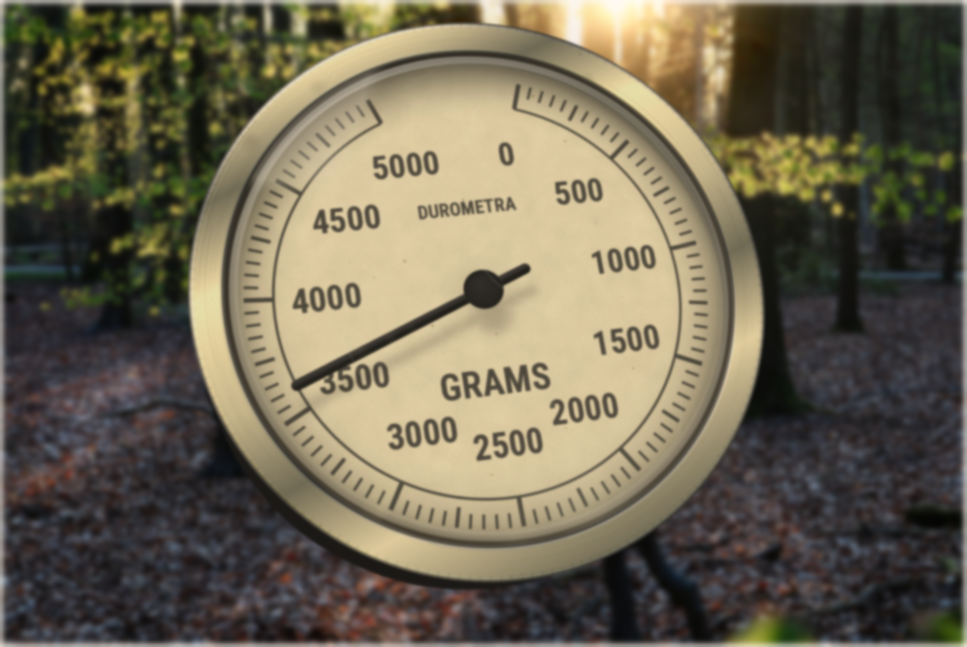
3600 g
